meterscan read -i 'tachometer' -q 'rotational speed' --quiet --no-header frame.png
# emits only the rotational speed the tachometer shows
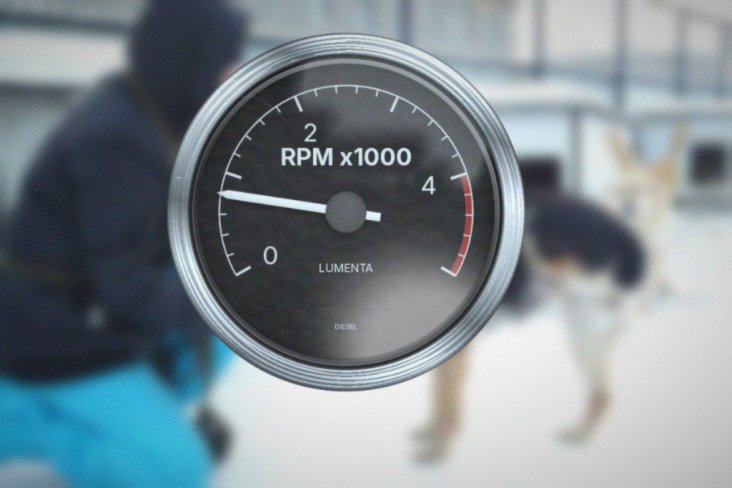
800 rpm
